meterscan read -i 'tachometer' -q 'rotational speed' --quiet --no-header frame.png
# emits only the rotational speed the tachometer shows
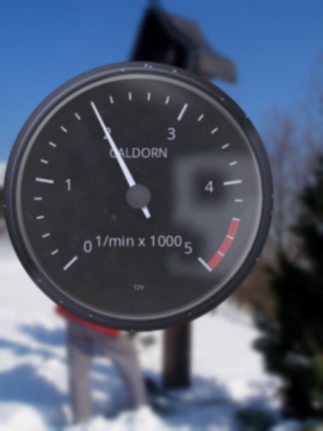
2000 rpm
